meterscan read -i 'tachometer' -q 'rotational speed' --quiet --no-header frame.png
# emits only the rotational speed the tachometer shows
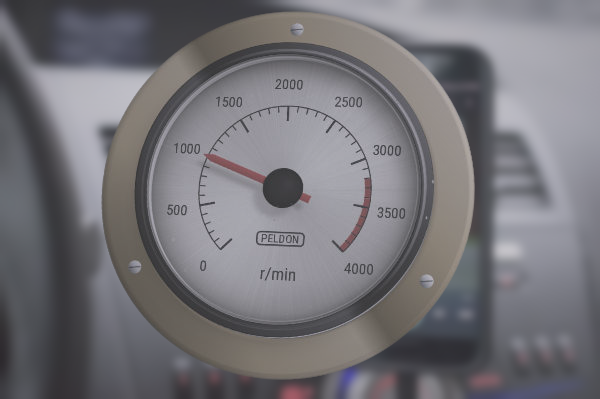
1000 rpm
